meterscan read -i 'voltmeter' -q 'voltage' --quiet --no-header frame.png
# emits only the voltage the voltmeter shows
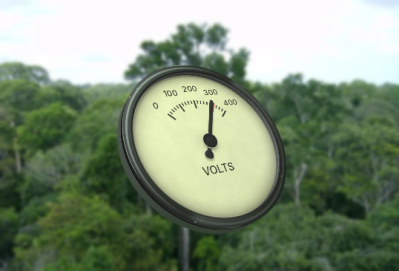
300 V
